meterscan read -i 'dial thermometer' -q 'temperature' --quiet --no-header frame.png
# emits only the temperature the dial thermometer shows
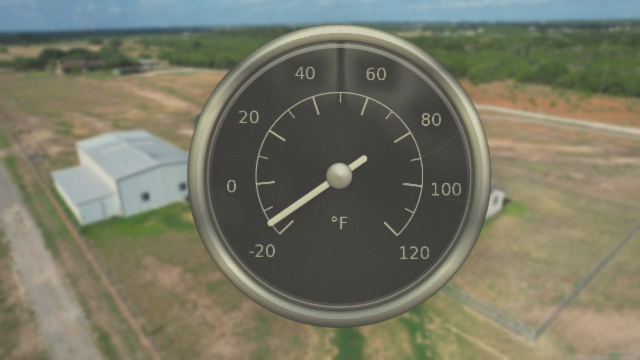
-15 °F
